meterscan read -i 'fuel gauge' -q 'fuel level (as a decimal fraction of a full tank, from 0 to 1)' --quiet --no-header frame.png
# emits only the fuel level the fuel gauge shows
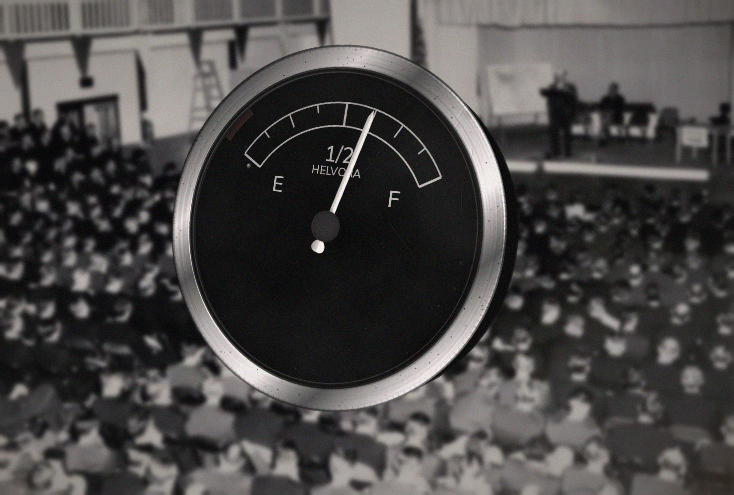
0.625
